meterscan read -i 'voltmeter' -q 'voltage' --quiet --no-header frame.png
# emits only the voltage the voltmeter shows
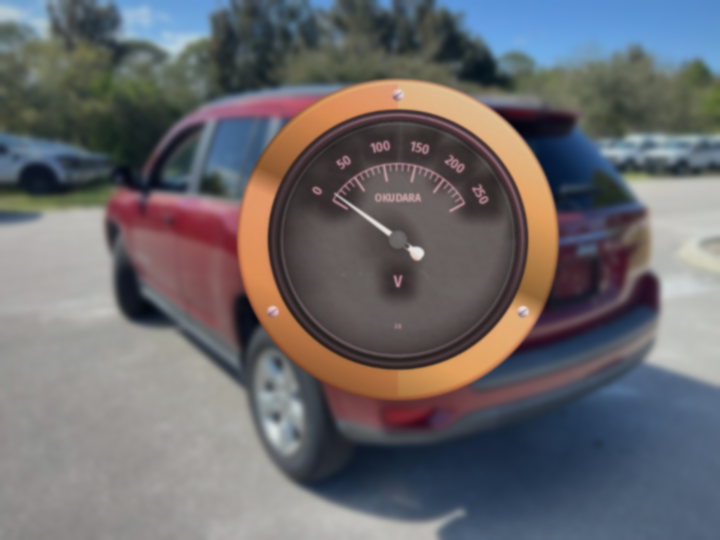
10 V
